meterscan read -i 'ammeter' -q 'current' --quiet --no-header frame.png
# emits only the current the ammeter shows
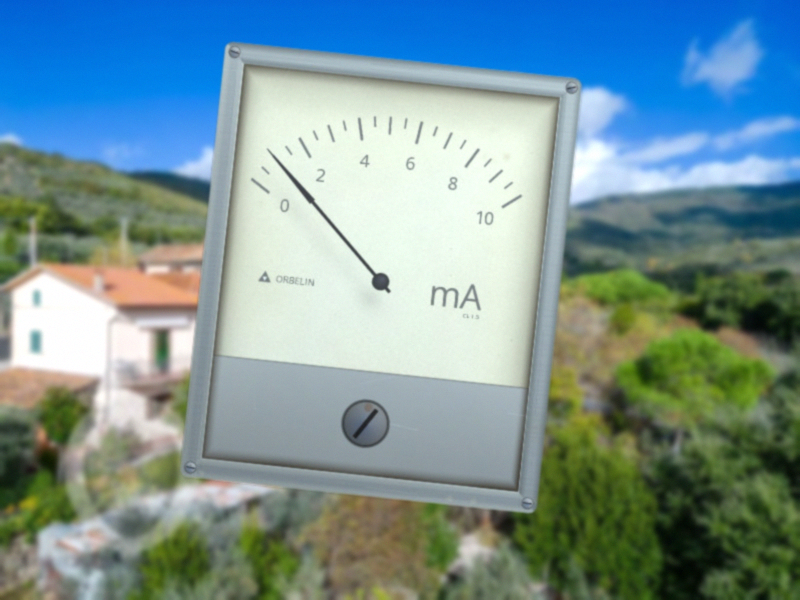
1 mA
